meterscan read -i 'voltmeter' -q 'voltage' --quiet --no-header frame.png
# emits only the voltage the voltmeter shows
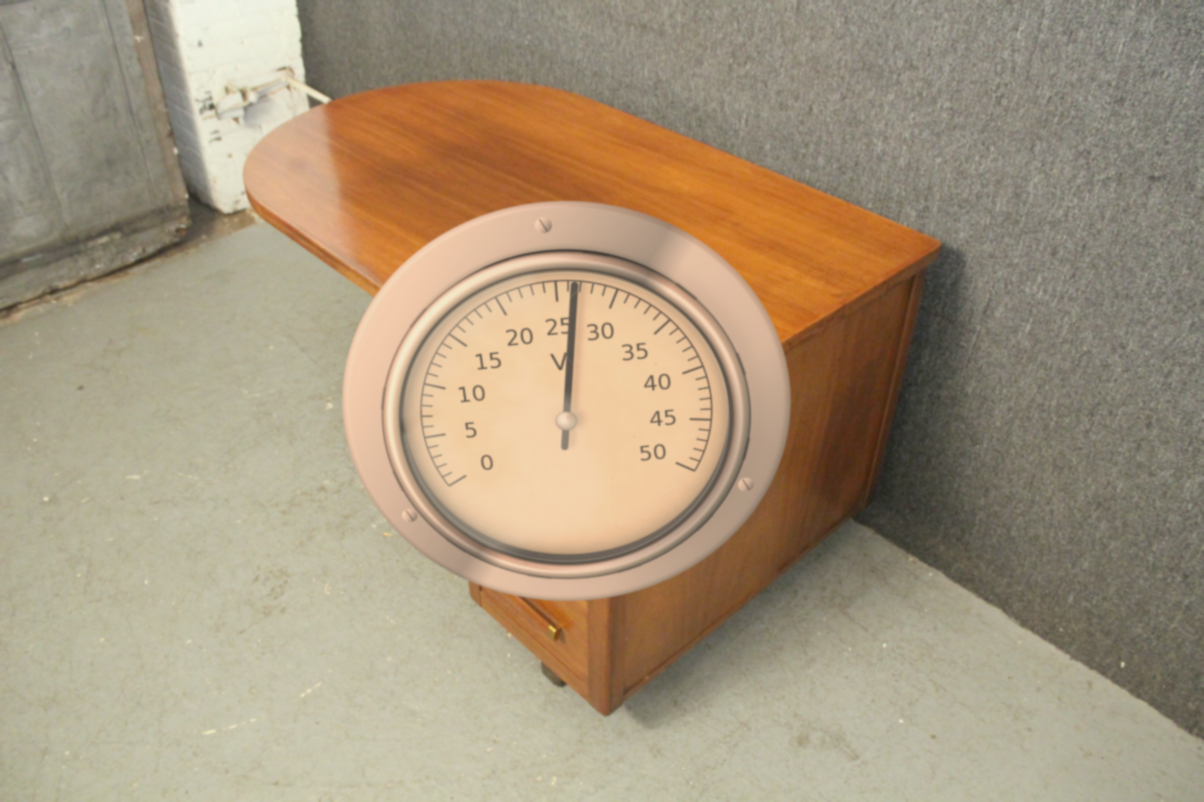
26.5 V
